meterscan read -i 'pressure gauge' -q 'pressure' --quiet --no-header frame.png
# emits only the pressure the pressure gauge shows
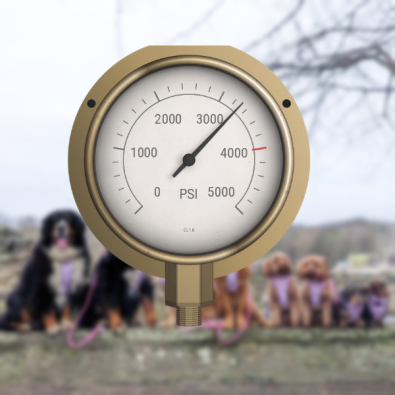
3300 psi
